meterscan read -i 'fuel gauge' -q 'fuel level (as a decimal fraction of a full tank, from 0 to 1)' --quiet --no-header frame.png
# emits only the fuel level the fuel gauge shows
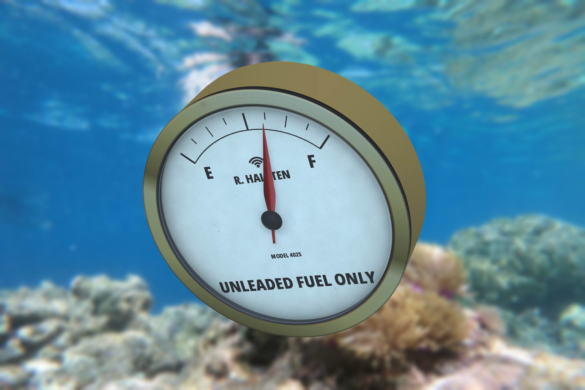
0.625
